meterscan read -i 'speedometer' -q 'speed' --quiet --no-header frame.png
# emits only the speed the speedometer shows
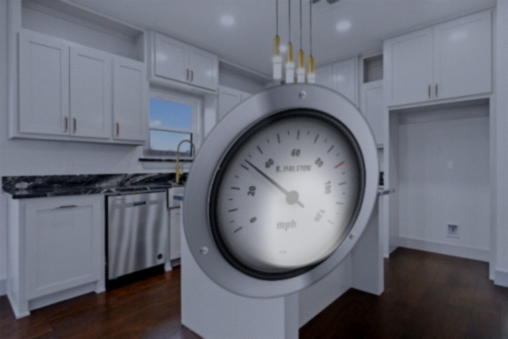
32.5 mph
